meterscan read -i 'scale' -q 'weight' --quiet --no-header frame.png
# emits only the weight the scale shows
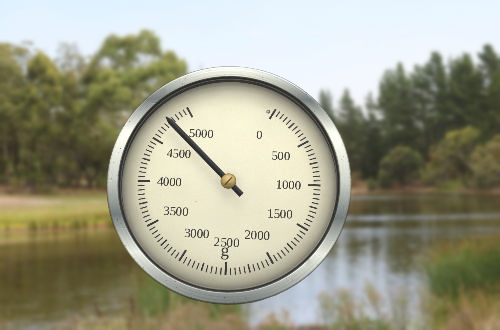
4750 g
